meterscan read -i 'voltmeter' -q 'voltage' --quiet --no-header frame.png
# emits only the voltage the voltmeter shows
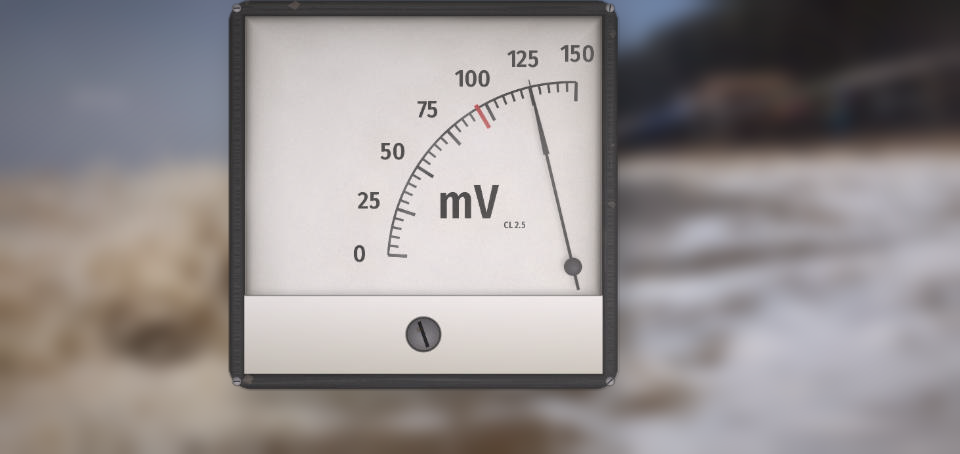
125 mV
